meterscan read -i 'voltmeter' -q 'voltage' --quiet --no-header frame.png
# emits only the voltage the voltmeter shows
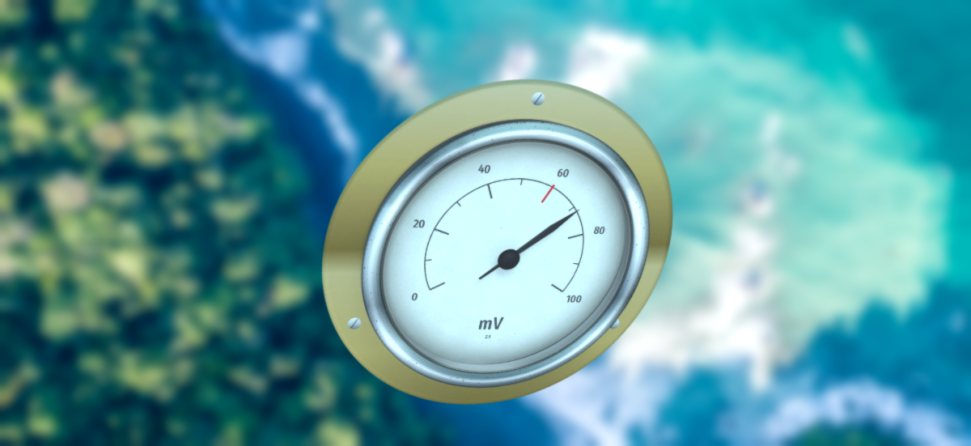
70 mV
